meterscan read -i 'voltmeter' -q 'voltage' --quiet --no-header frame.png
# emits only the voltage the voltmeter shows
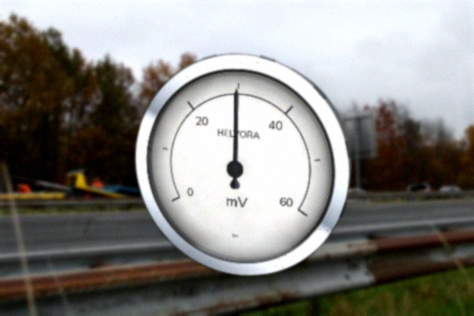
30 mV
